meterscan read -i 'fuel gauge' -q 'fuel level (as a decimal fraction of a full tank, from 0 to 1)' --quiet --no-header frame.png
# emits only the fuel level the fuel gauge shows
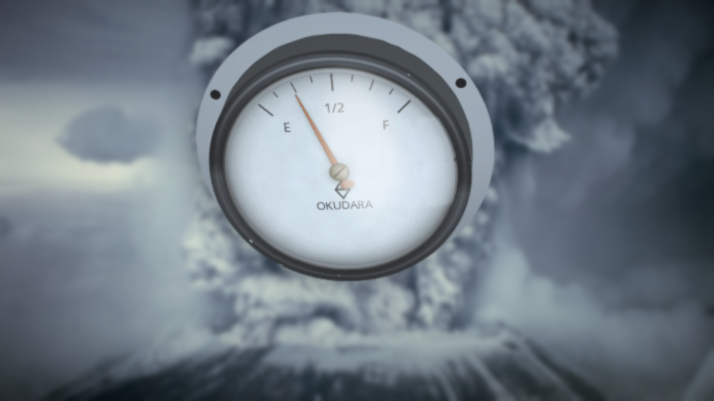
0.25
